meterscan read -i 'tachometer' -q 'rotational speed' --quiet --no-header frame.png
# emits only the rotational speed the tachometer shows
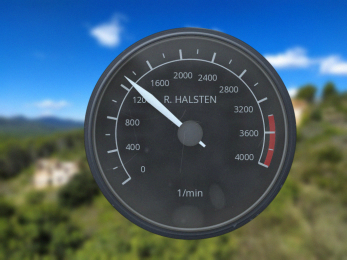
1300 rpm
